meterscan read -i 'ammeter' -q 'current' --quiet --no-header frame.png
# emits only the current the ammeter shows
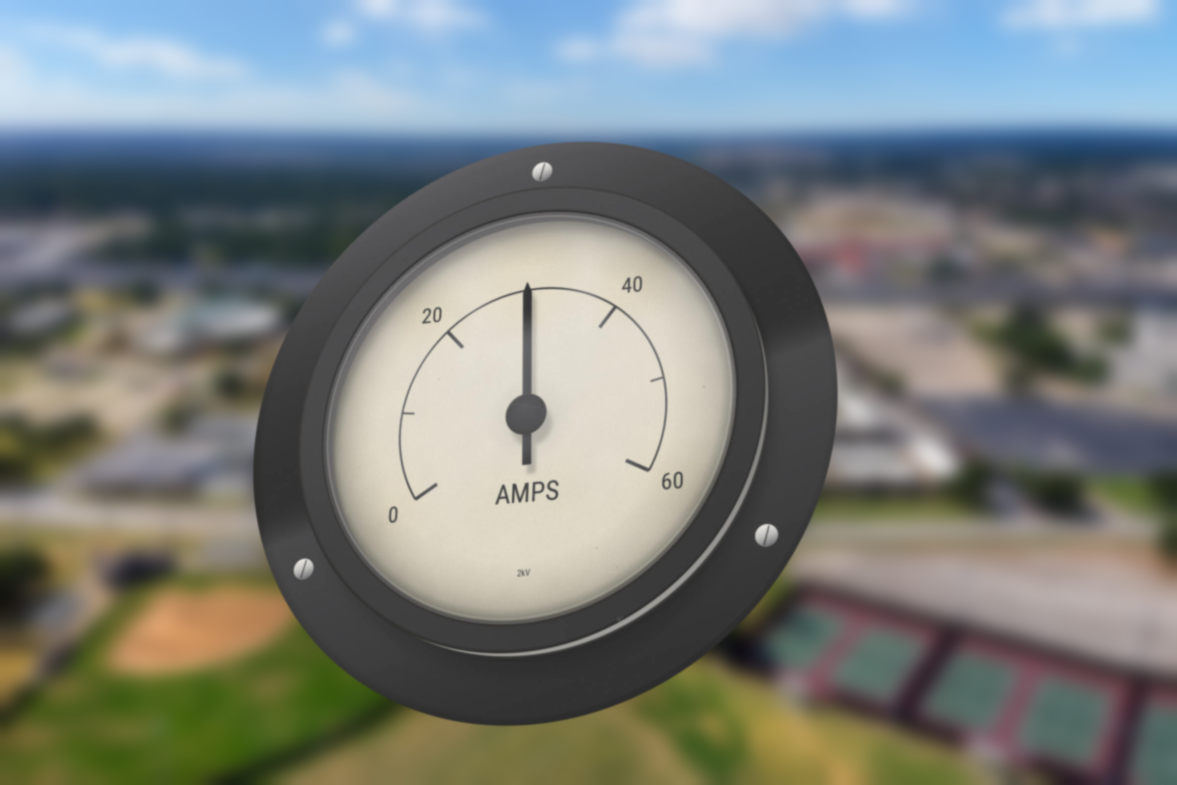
30 A
